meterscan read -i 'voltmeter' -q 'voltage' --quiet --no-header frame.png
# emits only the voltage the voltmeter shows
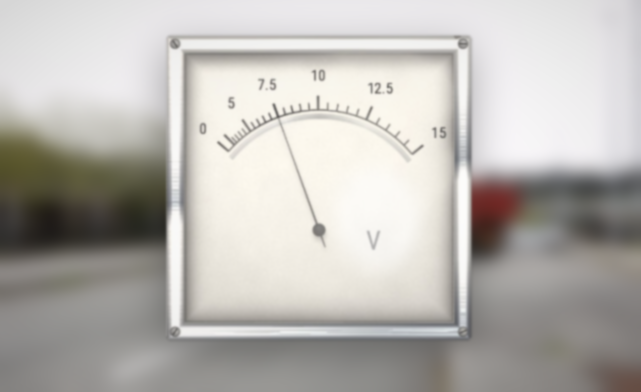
7.5 V
